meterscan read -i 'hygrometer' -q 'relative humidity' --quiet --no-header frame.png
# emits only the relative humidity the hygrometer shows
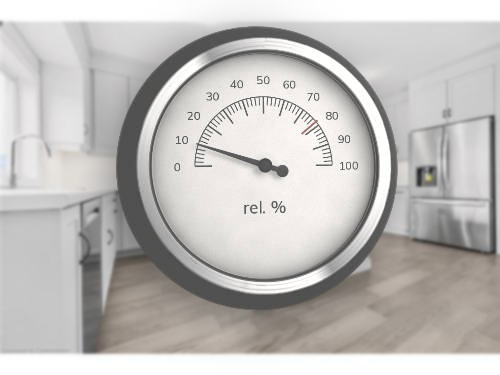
10 %
